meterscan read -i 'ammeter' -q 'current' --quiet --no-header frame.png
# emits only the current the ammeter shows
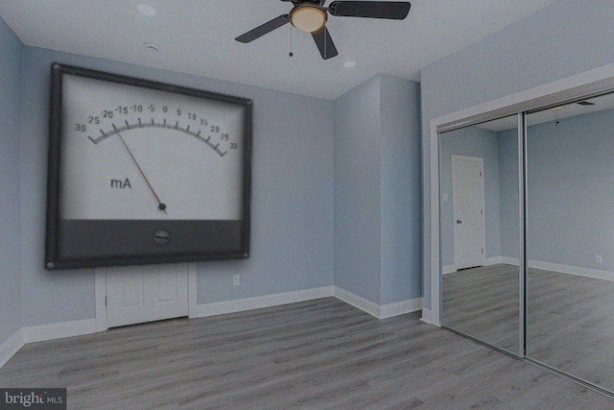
-20 mA
